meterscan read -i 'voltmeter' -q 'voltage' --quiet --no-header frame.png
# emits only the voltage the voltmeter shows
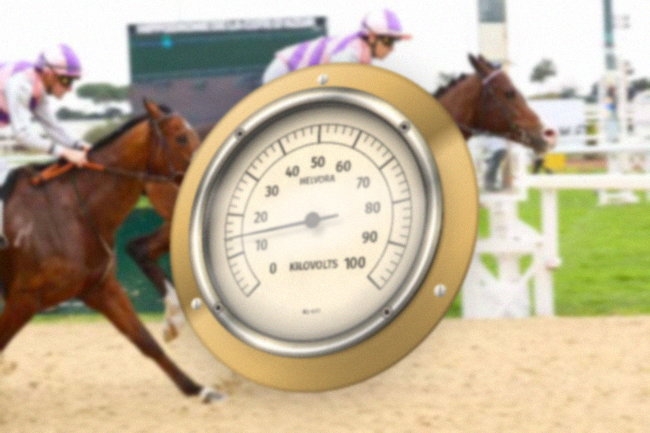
14 kV
